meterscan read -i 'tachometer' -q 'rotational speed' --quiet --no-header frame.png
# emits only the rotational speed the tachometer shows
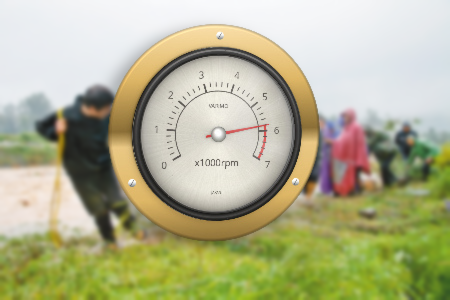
5800 rpm
